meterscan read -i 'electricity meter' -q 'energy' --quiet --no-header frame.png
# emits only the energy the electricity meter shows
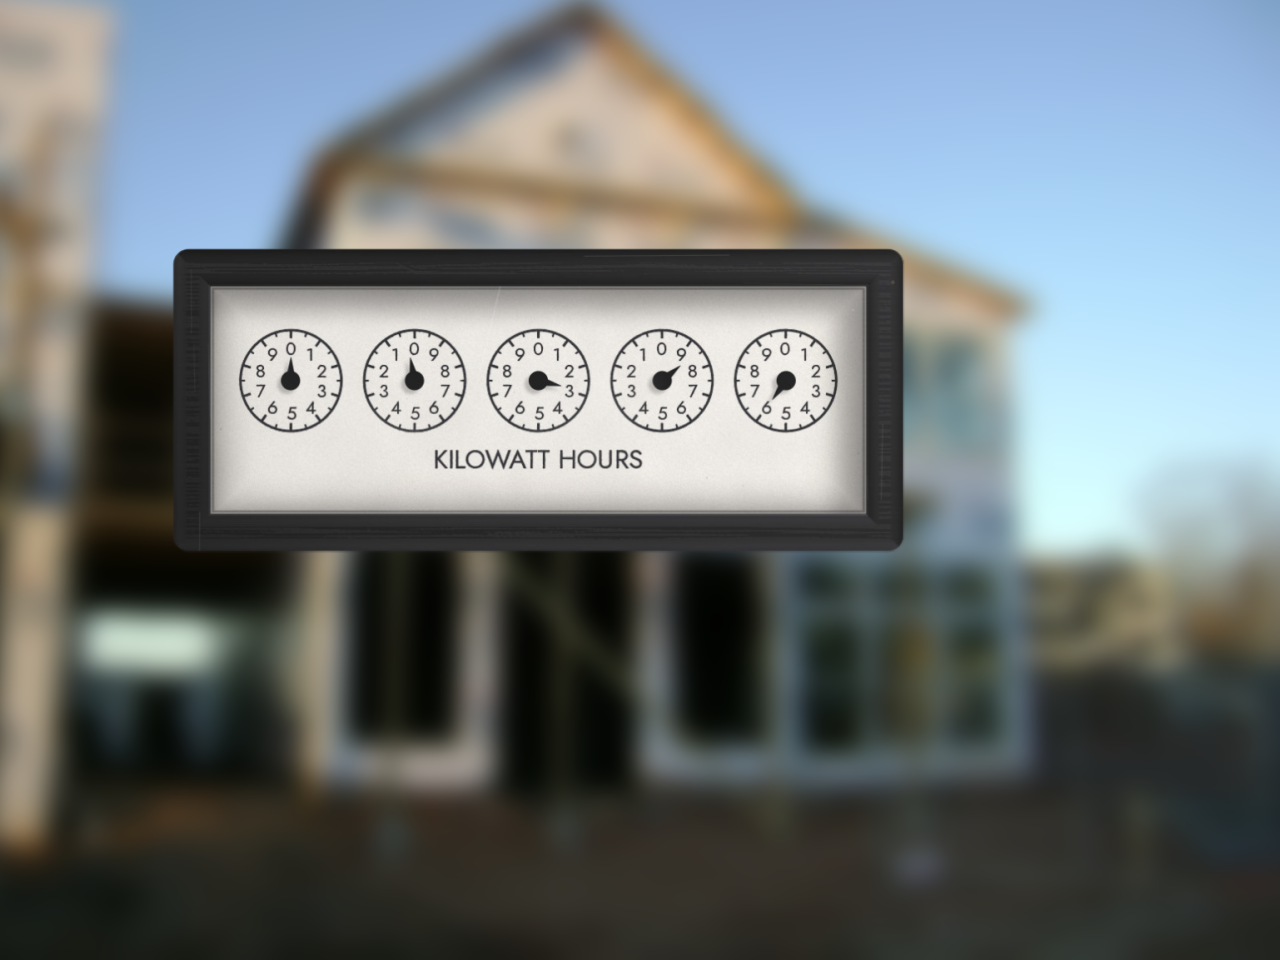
286 kWh
